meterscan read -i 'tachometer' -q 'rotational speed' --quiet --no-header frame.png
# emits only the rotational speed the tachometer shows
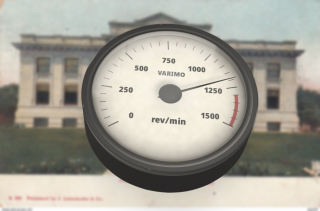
1200 rpm
